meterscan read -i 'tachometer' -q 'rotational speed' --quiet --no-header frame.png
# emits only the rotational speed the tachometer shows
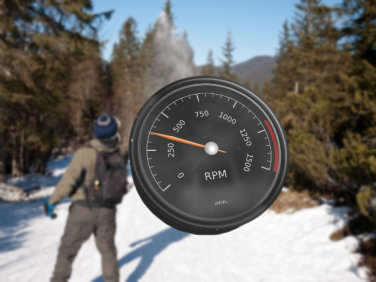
350 rpm
